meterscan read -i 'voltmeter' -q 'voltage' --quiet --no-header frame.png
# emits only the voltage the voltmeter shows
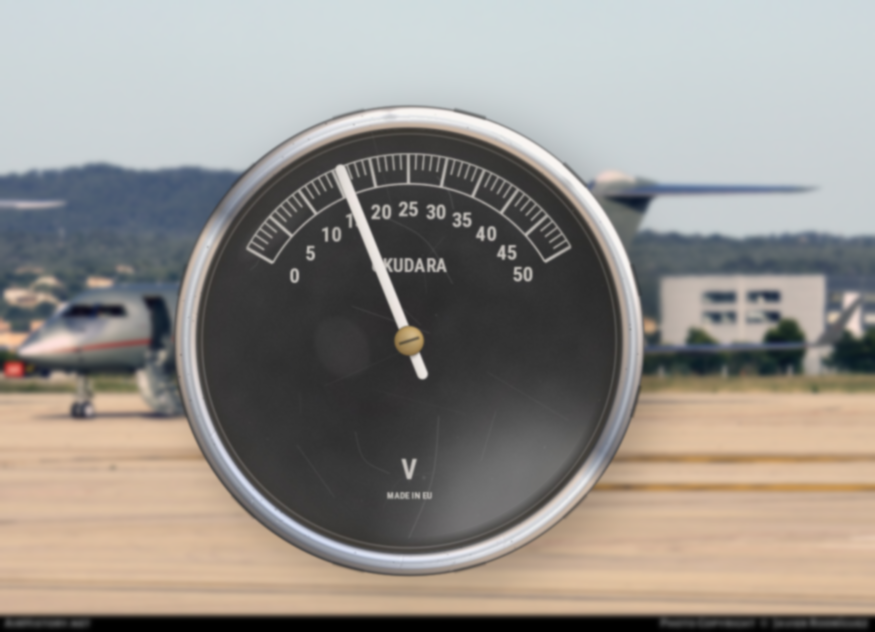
16 V
